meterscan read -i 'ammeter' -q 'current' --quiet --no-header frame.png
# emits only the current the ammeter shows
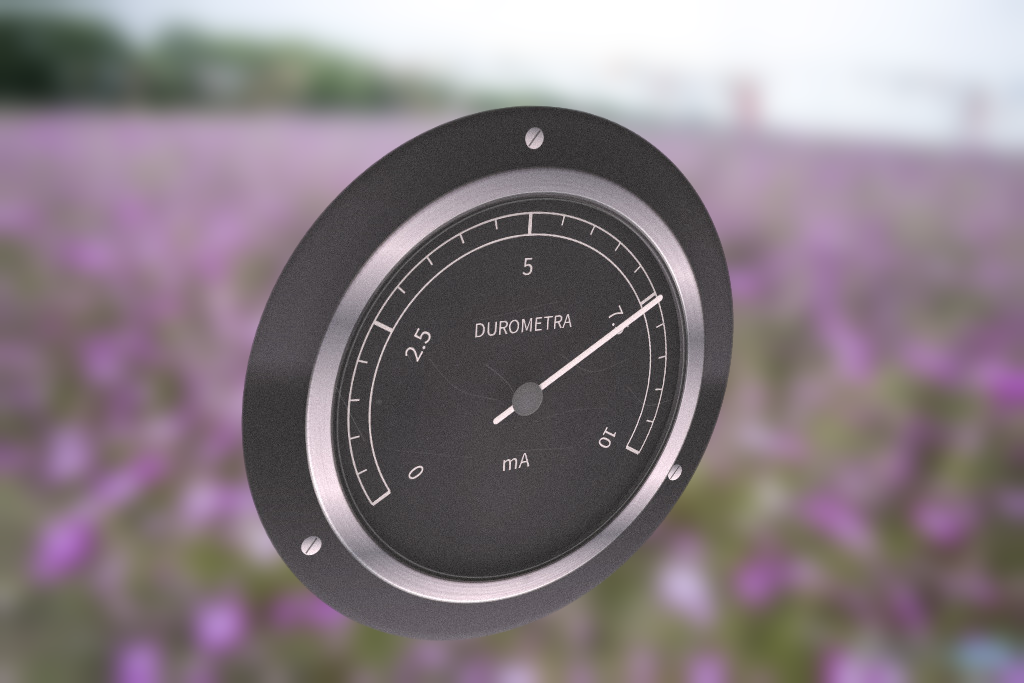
7.5 mA
